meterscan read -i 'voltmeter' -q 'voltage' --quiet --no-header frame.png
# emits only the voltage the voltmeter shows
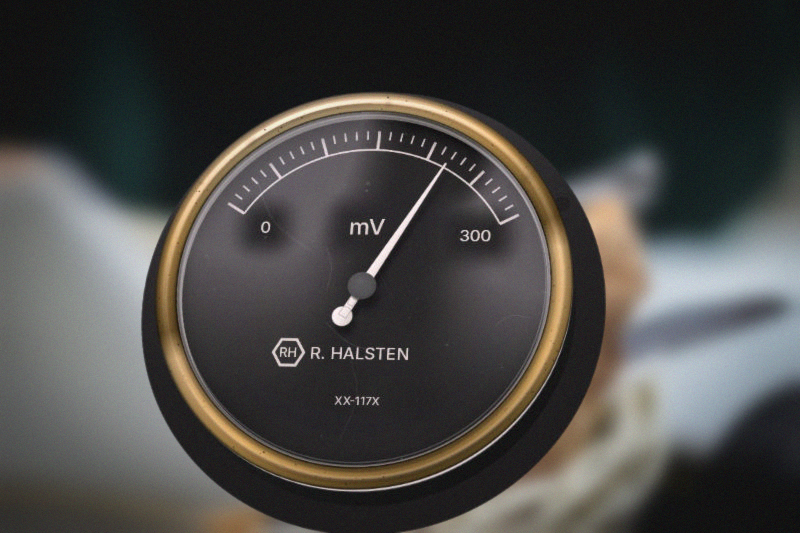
220 mV
